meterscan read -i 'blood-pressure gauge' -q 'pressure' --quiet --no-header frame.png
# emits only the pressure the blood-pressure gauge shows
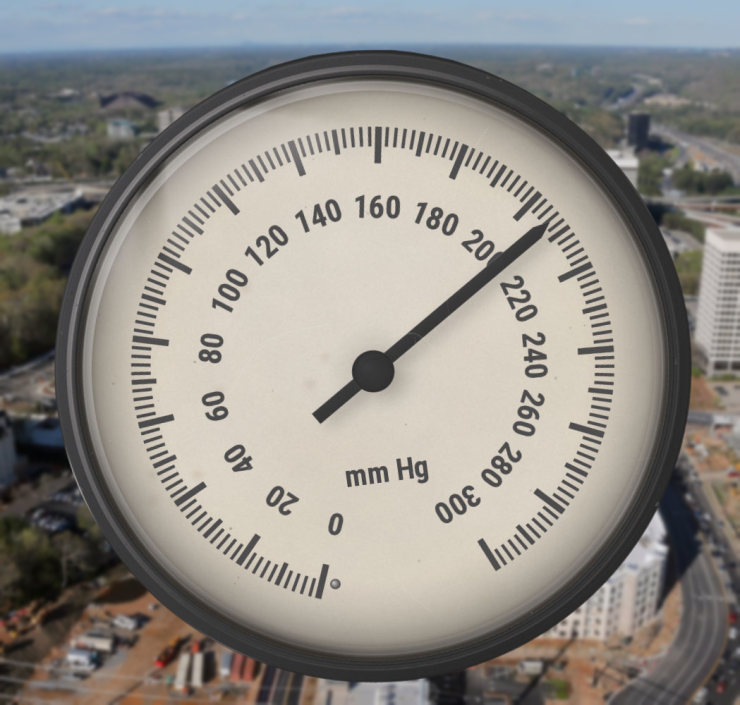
206 mmHg
